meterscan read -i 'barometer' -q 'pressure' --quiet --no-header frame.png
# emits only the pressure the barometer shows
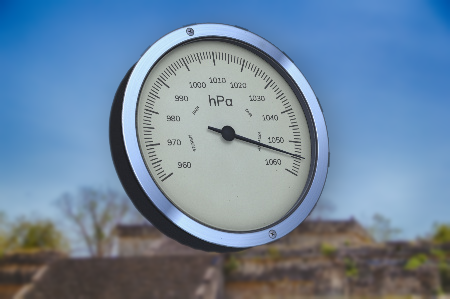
1055 hPa
